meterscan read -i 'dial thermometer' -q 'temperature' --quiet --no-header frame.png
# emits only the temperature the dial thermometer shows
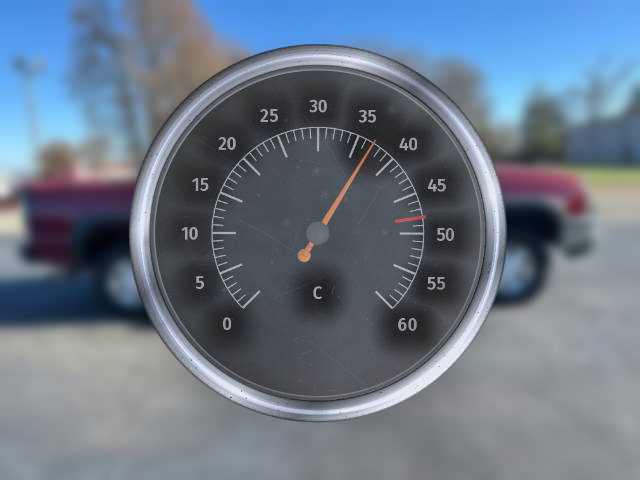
37 °C
